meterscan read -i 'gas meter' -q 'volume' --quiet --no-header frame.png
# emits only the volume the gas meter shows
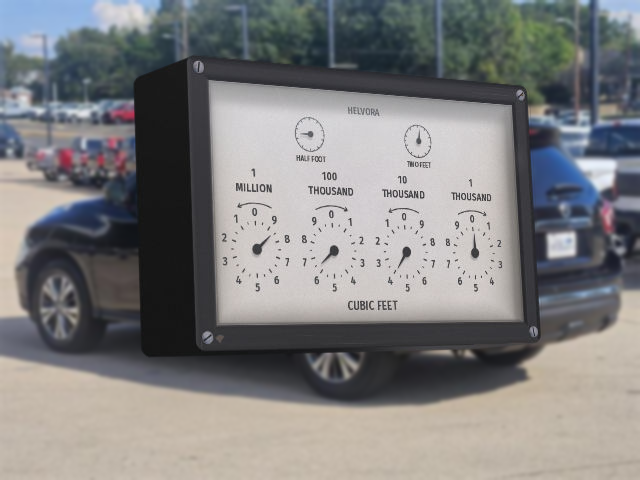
864000 ft³
